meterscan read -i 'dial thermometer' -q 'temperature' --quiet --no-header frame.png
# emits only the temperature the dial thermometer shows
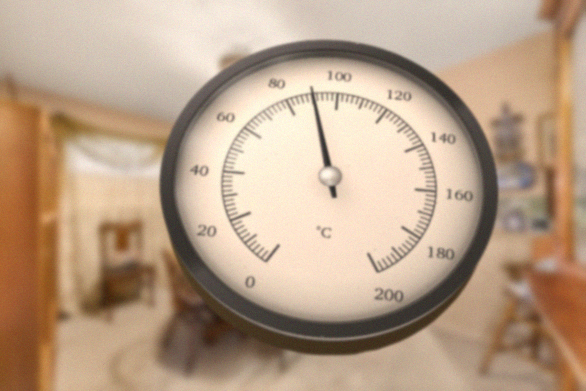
90 °C
